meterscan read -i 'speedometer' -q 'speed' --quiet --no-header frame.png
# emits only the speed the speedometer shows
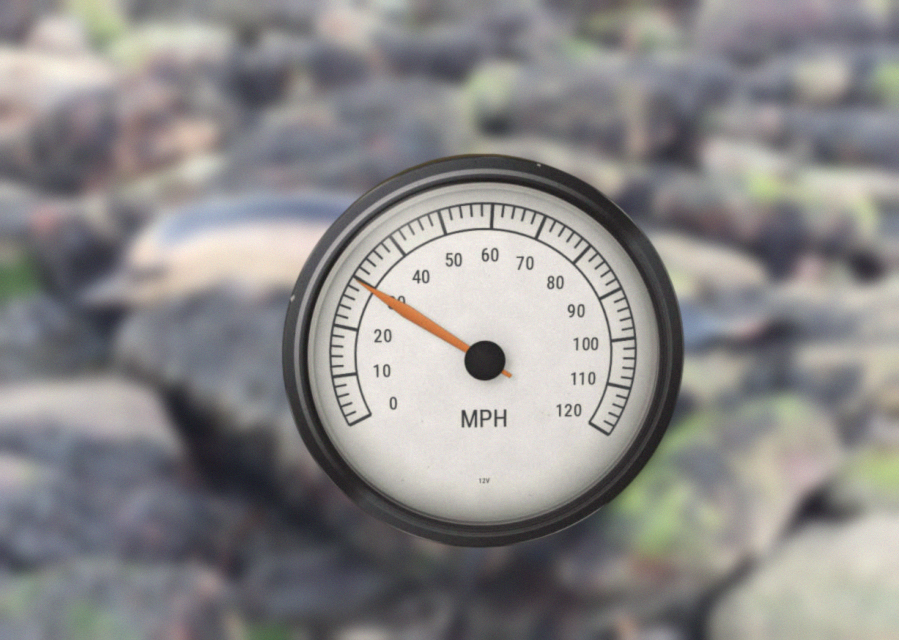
30 mph
